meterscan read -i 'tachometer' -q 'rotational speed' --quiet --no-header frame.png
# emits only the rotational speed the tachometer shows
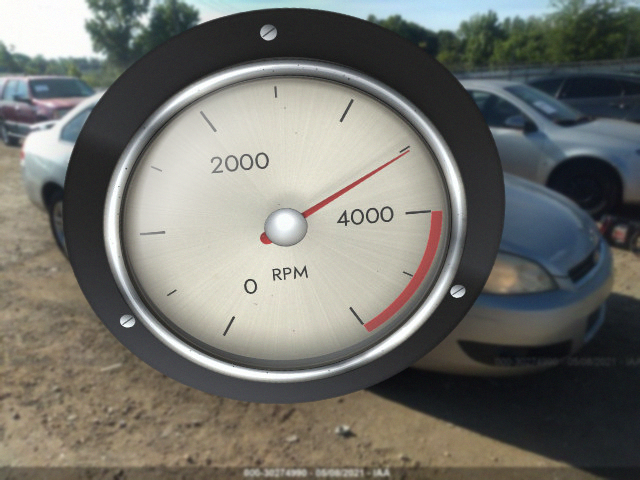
3500 rpm
